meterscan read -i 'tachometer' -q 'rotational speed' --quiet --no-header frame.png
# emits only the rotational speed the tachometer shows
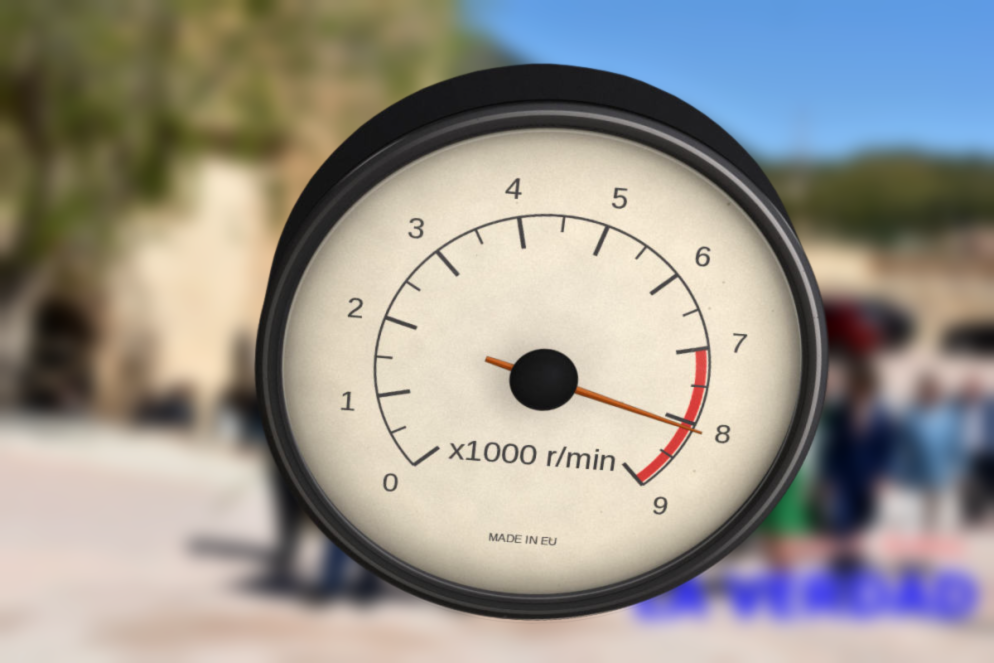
8000 rpm
